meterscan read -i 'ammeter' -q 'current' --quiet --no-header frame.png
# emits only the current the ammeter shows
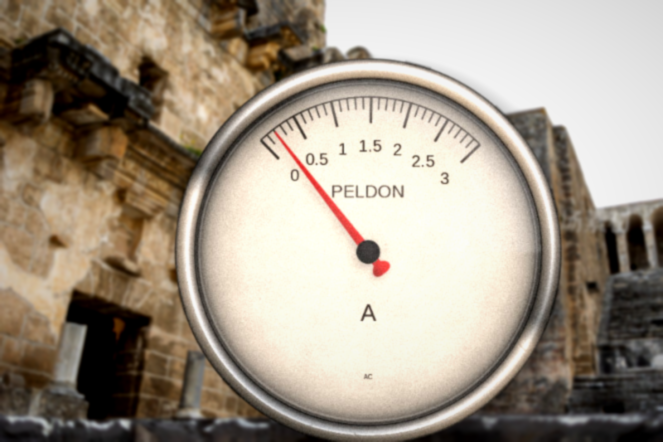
0.2 A
